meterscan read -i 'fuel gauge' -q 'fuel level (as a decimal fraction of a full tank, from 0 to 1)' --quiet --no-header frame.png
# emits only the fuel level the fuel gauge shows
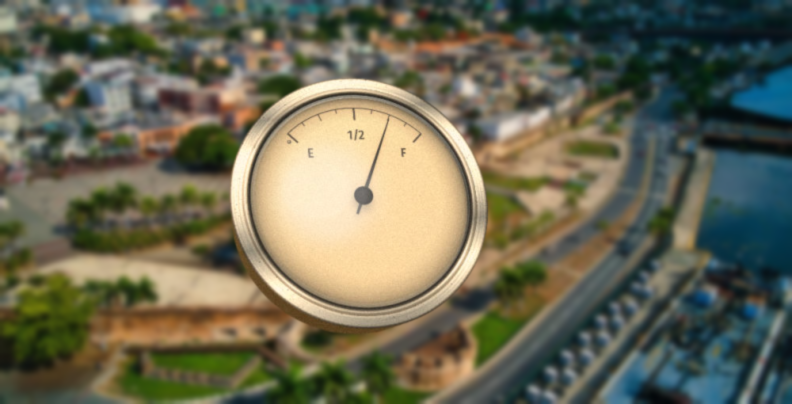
0.75
